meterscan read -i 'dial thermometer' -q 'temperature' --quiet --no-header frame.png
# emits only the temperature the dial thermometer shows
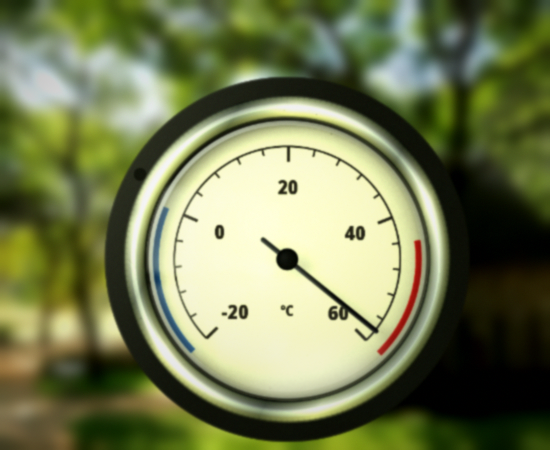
58 °C
